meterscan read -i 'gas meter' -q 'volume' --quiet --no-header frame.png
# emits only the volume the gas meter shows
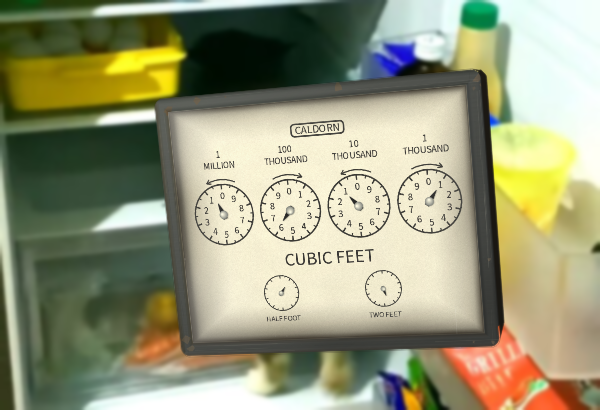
61100 ft³
